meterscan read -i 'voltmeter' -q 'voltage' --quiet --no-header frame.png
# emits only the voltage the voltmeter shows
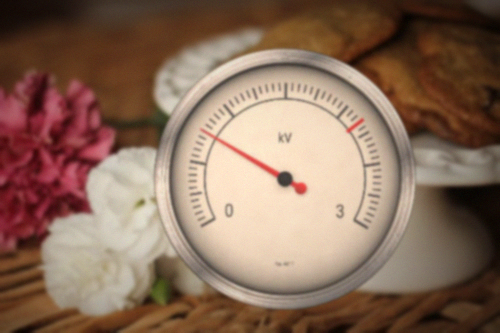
0.75 kV
